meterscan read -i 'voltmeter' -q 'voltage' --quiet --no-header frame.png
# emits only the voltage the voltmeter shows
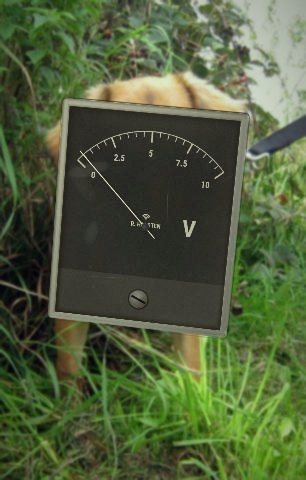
0.5 V
